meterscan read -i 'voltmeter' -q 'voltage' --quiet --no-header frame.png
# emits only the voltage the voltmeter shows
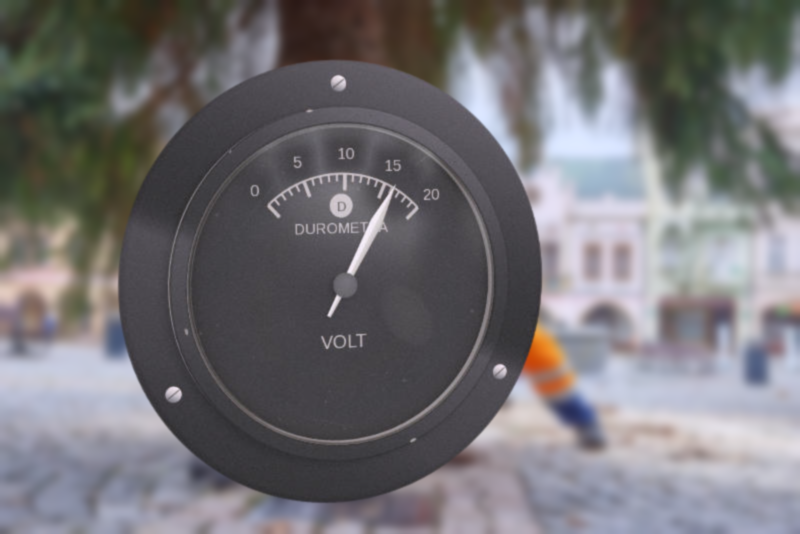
16 V
